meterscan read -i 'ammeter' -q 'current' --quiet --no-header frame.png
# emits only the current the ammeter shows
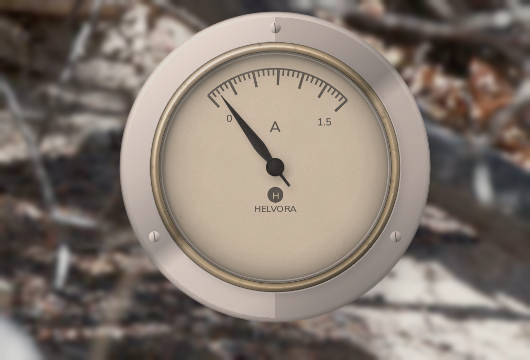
0.1 A
